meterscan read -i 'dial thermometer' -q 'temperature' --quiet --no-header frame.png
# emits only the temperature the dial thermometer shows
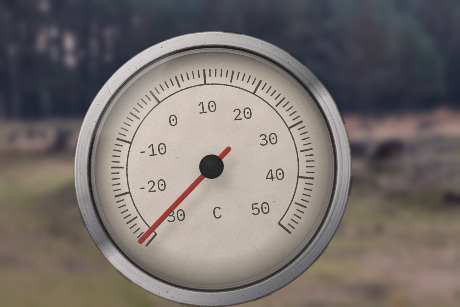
-29 °C
